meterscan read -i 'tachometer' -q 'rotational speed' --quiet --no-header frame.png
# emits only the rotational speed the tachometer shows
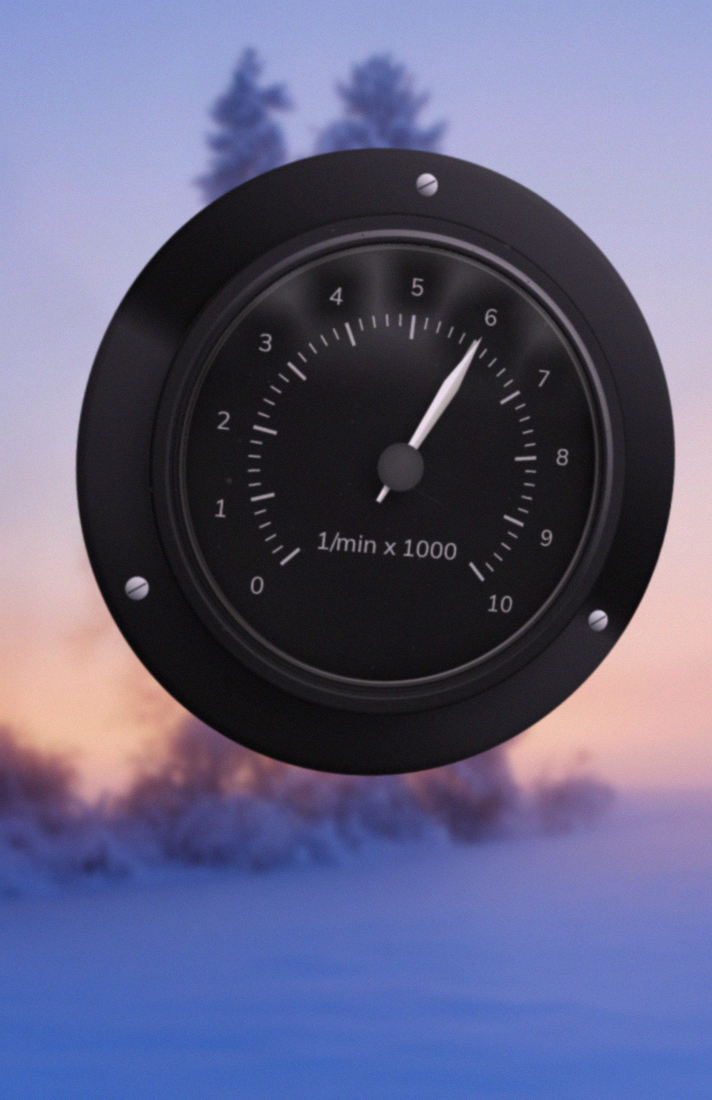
6000 rpm
